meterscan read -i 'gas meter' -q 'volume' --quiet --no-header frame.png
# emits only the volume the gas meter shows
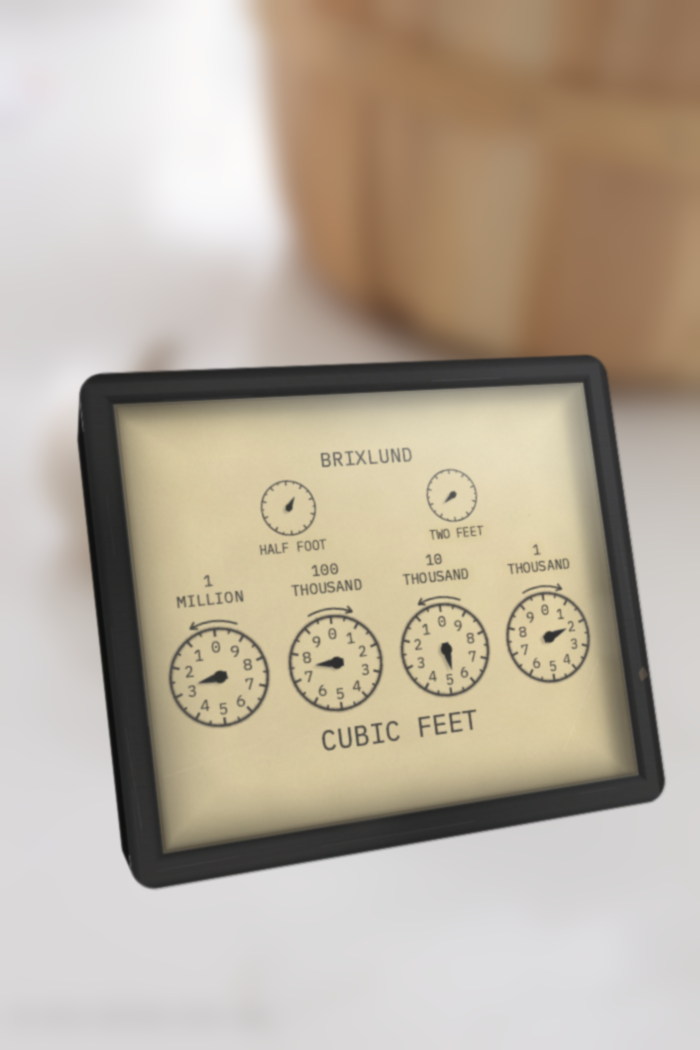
275200 ft³
